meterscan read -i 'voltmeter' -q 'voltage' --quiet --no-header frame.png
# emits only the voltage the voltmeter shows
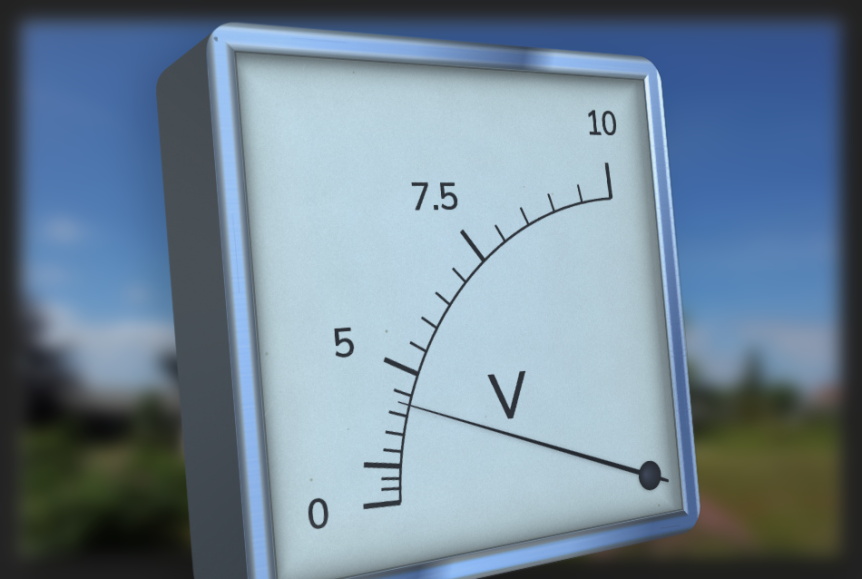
4.25 V
